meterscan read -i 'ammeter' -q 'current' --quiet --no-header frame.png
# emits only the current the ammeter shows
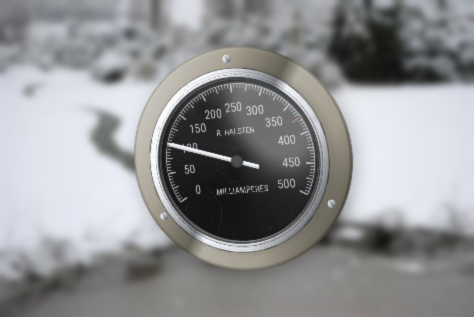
100 mA
